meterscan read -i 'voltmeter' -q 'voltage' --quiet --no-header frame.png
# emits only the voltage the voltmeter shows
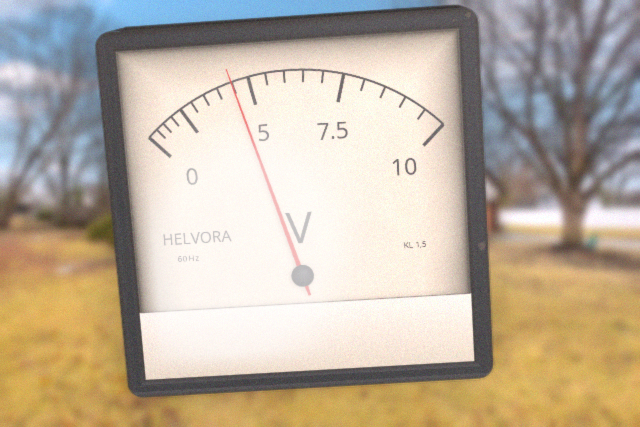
4.5 V
